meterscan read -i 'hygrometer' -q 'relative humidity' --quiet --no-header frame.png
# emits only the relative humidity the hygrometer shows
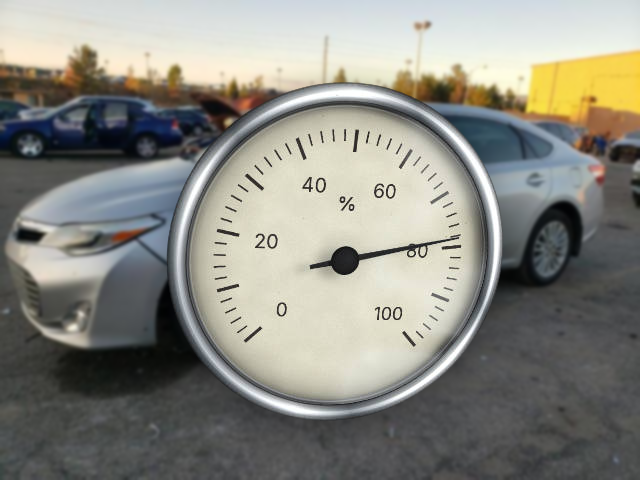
78 %
